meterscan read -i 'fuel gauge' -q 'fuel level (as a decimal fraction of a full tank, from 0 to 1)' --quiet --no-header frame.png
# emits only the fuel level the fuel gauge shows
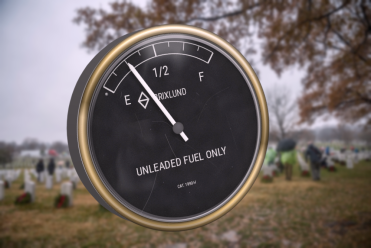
0.25
